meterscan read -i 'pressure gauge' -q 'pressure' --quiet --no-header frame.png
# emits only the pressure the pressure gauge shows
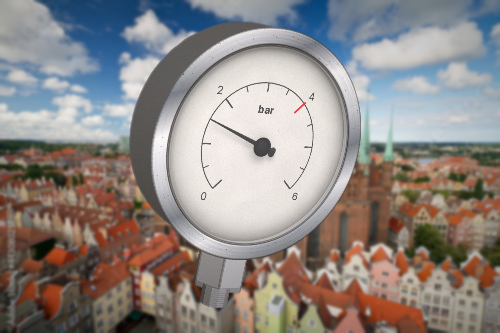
1.5 bar
